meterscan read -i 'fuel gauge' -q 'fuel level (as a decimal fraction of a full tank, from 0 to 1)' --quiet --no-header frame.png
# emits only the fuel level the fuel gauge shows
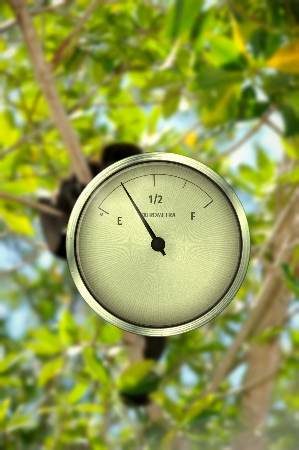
0.25
